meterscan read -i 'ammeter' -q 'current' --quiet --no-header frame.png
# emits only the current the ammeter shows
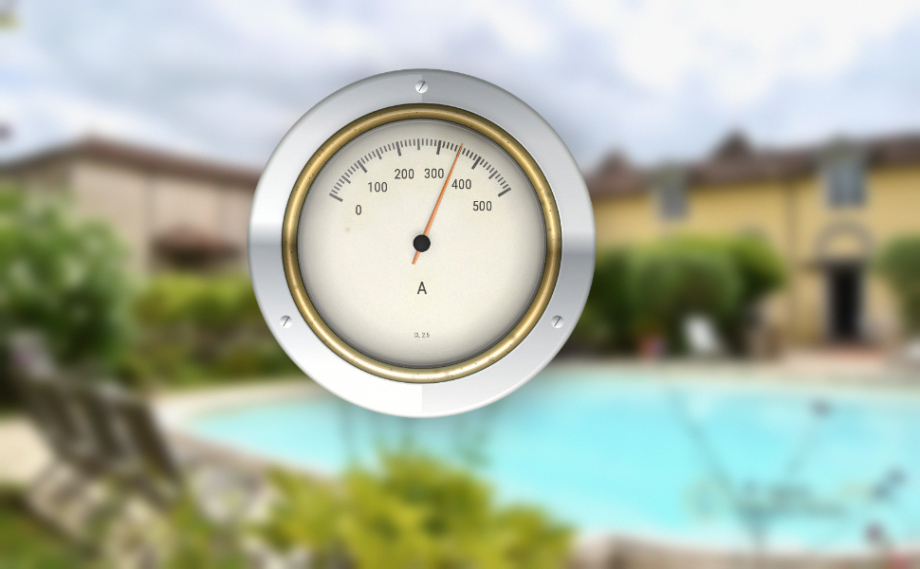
350 A
